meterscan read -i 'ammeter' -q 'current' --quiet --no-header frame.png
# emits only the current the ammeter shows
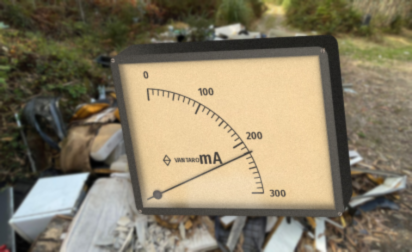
220 mA
